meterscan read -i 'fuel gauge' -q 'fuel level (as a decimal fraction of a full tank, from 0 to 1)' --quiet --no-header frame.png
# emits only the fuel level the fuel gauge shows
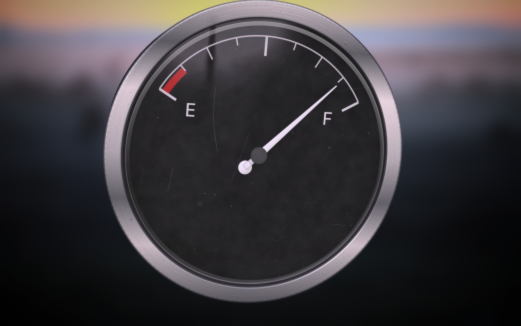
0.875
